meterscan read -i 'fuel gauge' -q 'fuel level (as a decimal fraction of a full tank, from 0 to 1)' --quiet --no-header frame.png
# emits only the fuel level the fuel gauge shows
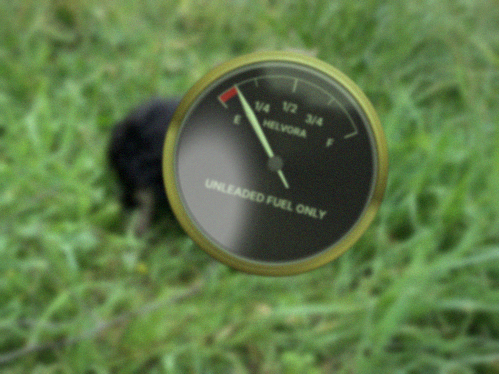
0.125
